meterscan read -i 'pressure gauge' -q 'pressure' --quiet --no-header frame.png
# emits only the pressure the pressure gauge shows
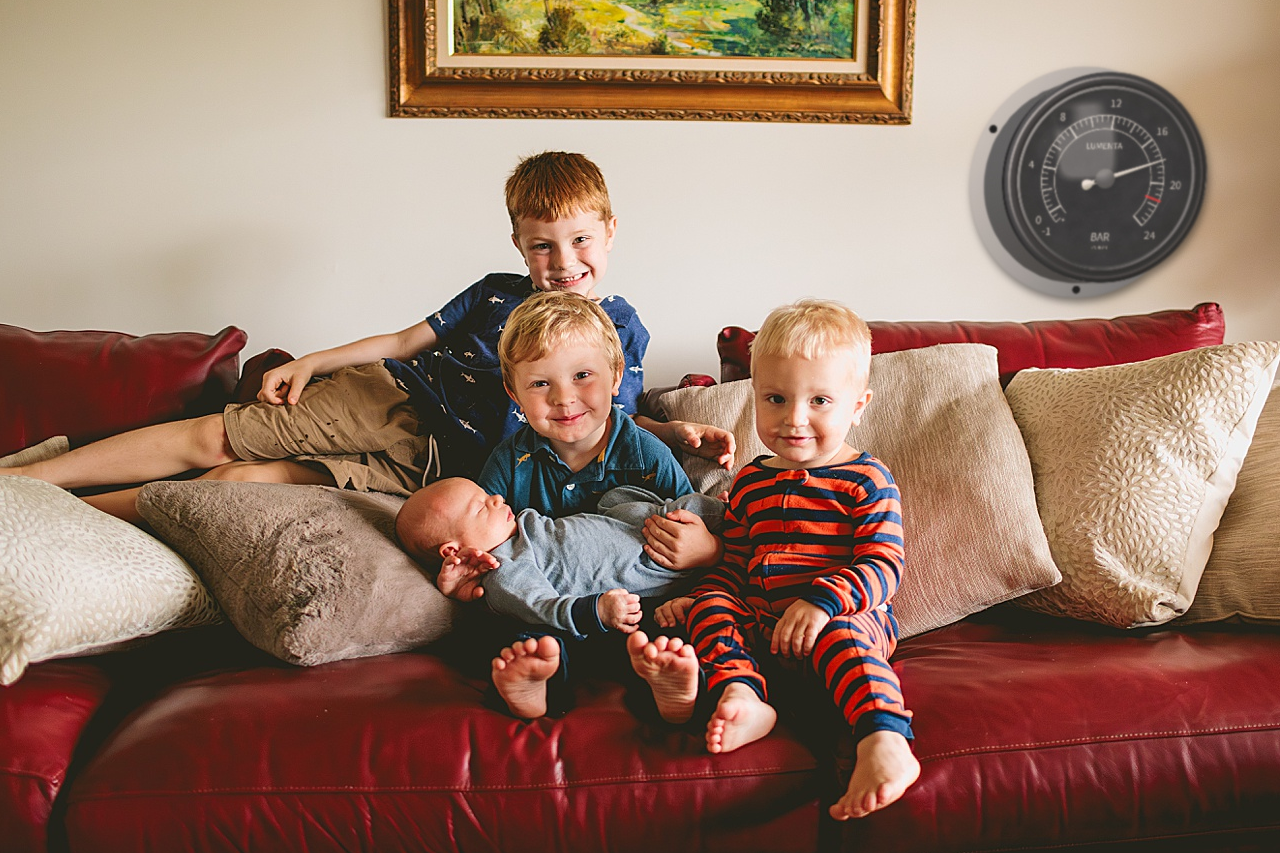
18 bar
